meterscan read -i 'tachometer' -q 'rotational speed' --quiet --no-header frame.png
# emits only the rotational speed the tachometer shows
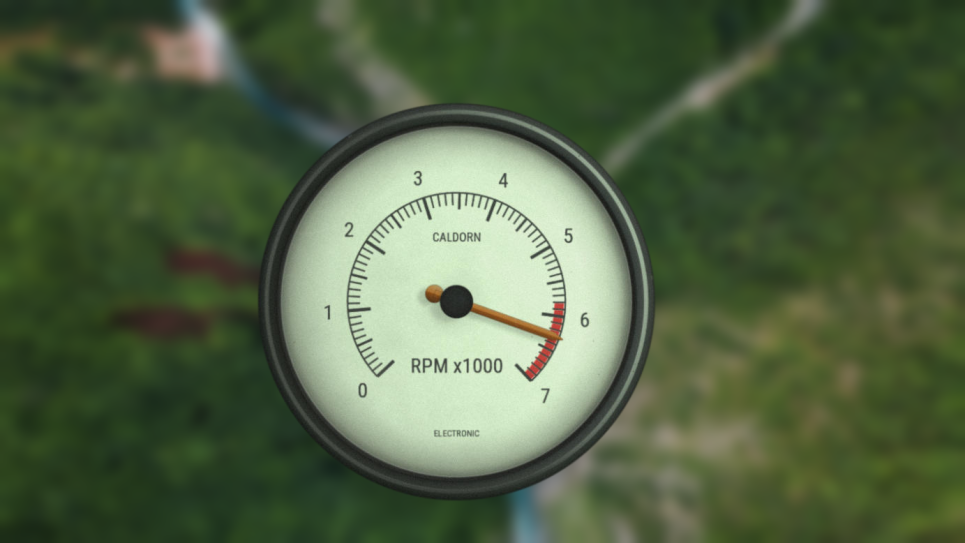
6300 rpm
